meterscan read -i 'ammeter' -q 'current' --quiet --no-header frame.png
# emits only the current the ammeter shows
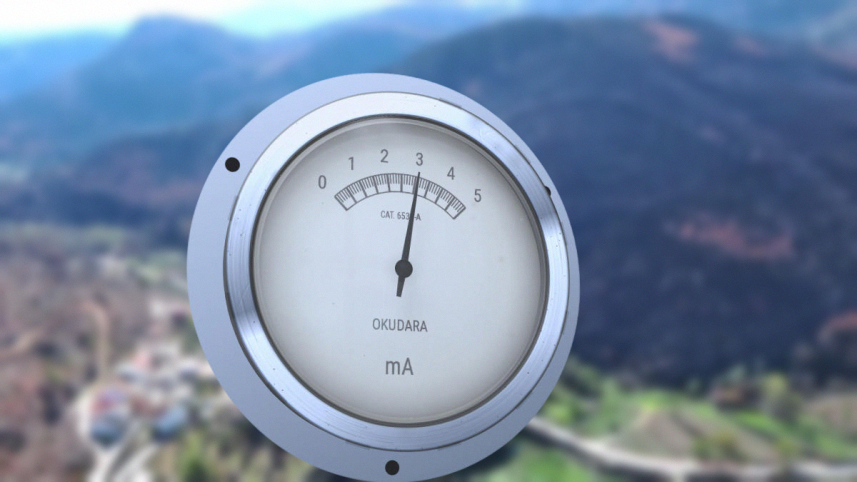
3 mA
